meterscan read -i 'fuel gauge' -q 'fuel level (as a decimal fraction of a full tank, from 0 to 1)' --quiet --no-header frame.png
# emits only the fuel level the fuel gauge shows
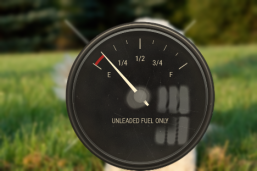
0.125
